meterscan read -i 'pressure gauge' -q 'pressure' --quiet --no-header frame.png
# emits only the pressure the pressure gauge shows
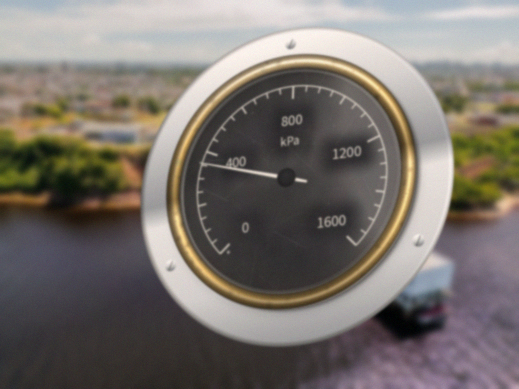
350 kPa
